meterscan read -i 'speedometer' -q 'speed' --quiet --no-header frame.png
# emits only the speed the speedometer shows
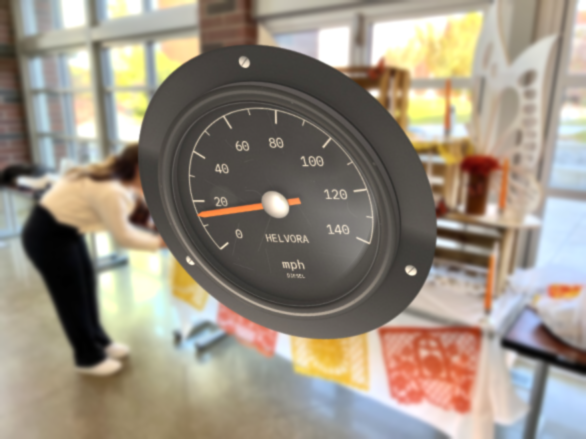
15 mph
